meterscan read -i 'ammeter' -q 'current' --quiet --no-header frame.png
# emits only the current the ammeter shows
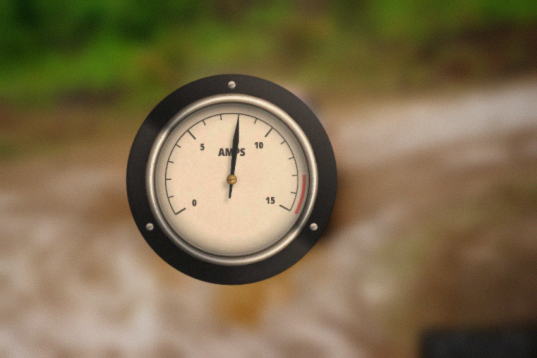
8 A
